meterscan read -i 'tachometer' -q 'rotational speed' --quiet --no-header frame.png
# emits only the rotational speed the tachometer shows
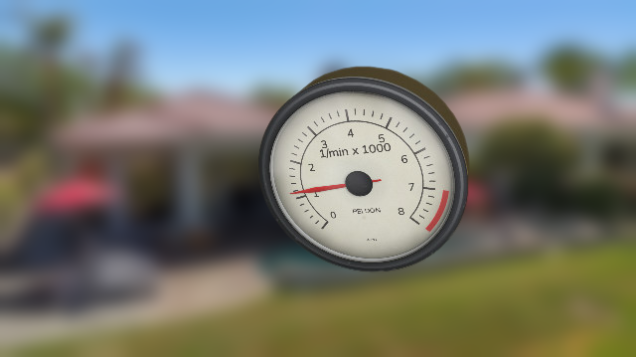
1200 rpm
